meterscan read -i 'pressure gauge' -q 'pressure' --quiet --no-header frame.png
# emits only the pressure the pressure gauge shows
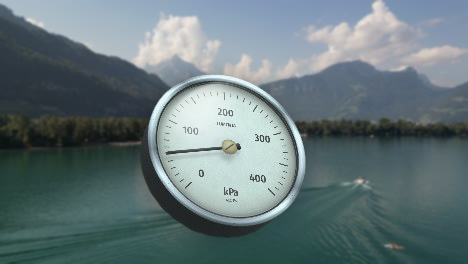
50 kPa
